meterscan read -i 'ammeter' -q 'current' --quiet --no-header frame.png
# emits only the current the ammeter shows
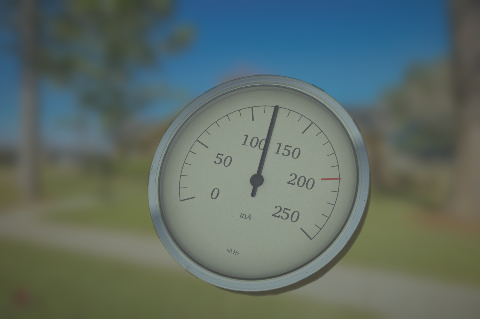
120 mA
